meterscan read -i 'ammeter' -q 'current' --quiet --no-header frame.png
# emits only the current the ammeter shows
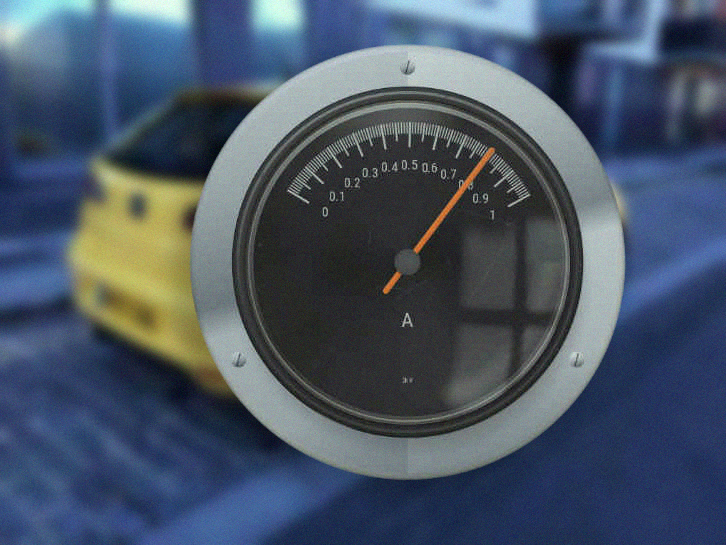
0.8 A
